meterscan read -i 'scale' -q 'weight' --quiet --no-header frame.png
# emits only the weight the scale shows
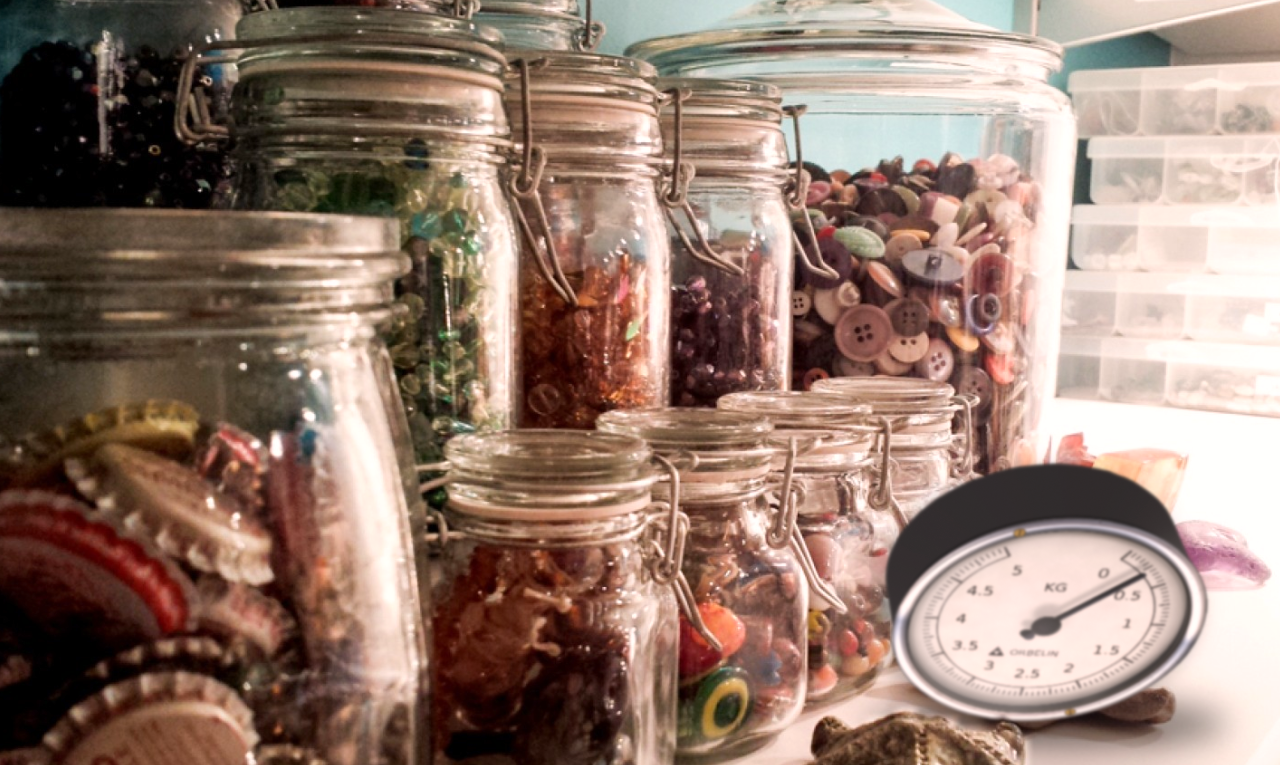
0.25 kg
